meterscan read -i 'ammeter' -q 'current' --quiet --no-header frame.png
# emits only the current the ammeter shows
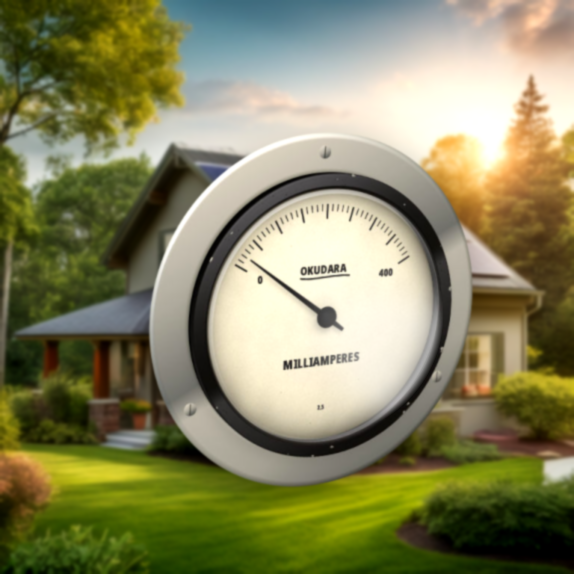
20 mA
